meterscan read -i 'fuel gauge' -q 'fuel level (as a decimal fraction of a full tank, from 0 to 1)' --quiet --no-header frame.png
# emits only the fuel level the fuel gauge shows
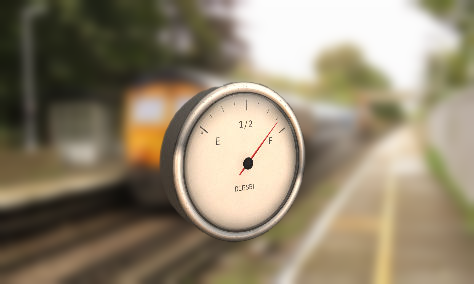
0.875
